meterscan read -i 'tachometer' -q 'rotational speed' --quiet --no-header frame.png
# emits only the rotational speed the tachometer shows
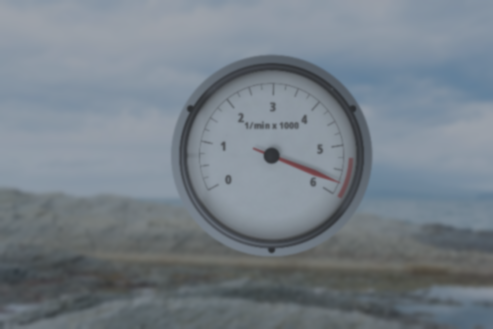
5750 rpm
